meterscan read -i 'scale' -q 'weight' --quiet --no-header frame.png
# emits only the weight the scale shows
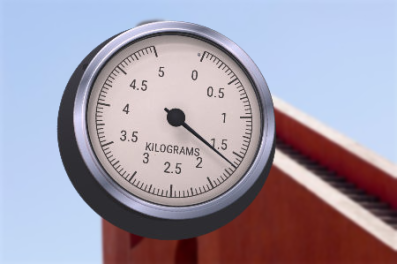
1.65 kg
